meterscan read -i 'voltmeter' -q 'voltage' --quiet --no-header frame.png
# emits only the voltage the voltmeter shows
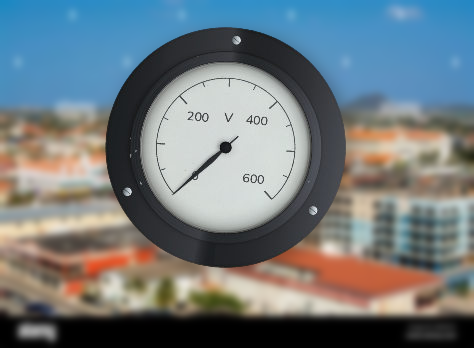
0 V
